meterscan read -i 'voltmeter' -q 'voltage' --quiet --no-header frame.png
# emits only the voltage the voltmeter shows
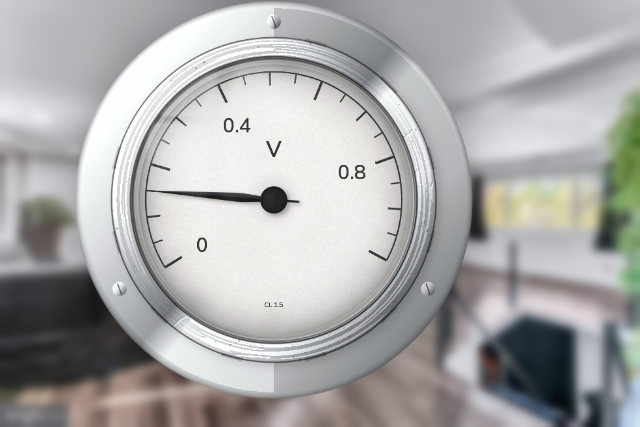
0.15 V
